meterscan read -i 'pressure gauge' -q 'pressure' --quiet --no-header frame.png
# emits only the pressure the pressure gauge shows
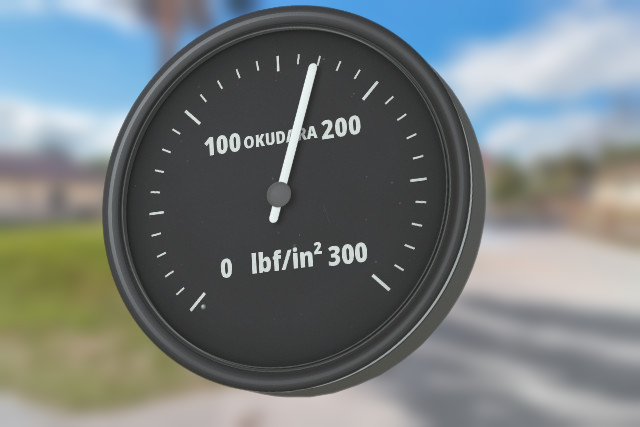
170 psi
